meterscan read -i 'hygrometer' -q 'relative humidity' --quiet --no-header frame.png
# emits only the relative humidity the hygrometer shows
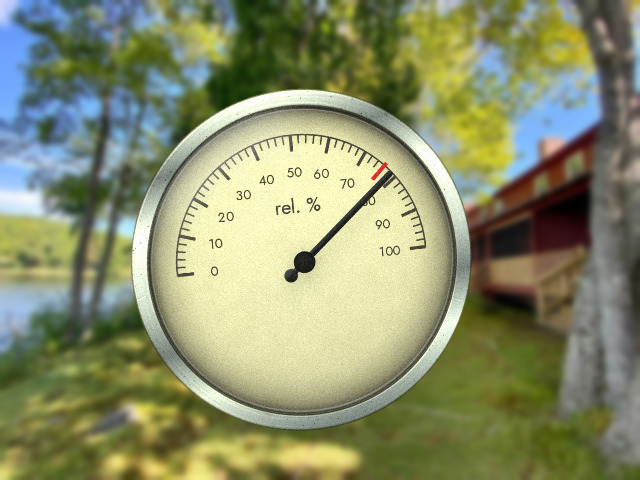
78 %
